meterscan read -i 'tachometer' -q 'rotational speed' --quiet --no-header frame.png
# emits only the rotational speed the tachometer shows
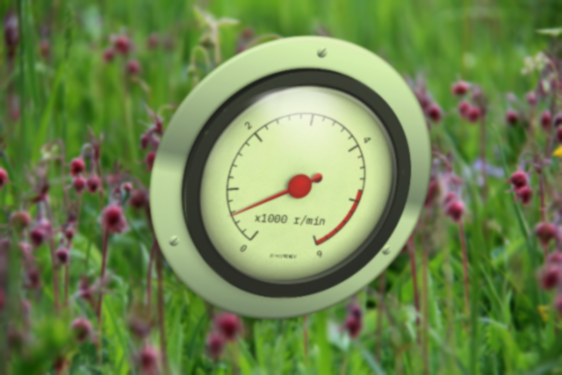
600 rpm
